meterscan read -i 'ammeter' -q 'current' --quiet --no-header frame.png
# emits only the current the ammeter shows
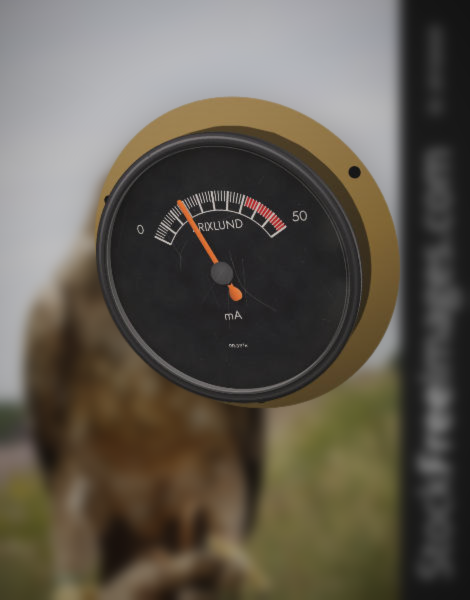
15 mA
